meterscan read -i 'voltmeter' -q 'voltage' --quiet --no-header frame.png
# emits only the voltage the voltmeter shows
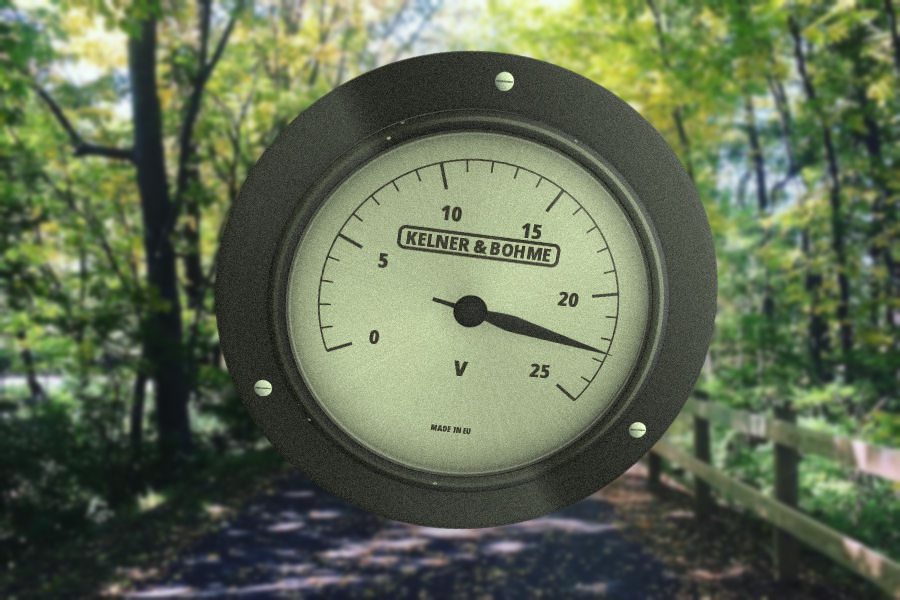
22.5 V
